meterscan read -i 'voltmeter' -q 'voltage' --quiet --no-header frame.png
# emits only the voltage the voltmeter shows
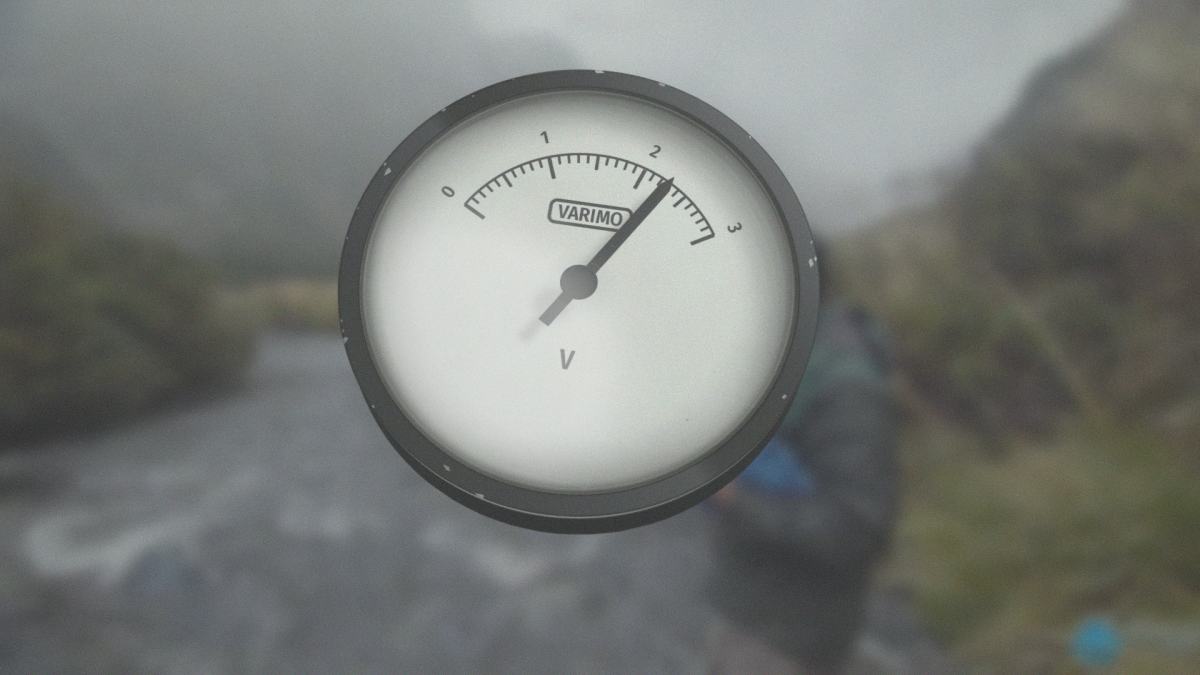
2.3 V
